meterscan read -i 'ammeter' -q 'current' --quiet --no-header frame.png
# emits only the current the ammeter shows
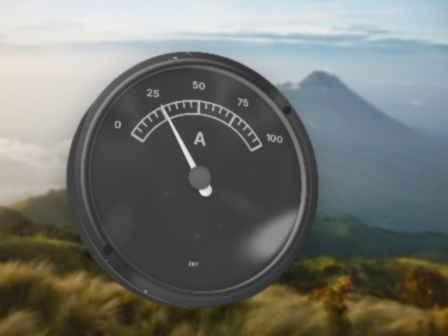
25 A
